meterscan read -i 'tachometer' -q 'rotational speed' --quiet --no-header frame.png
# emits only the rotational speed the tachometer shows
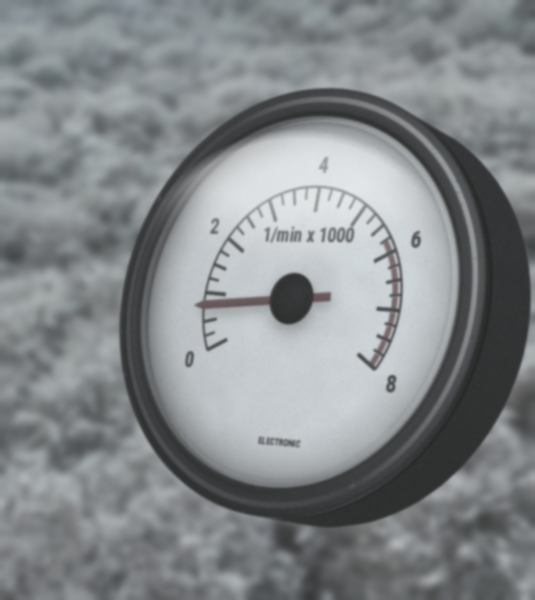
750 rpm
